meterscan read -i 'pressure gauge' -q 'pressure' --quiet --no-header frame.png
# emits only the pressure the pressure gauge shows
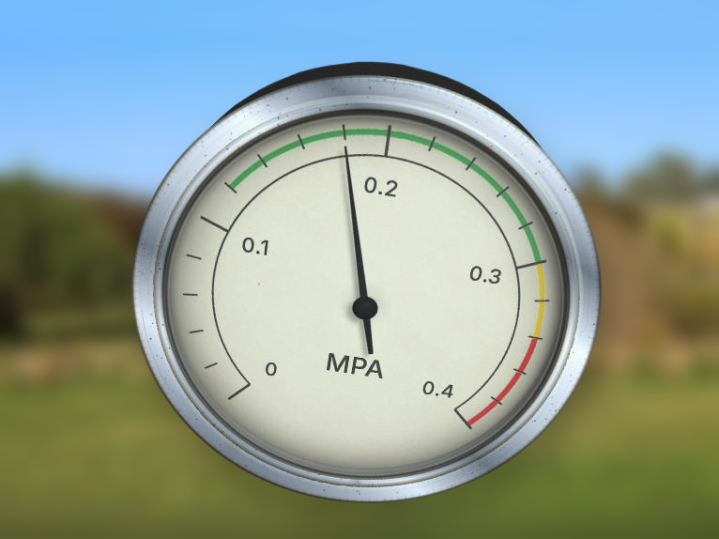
0.18 MPa
